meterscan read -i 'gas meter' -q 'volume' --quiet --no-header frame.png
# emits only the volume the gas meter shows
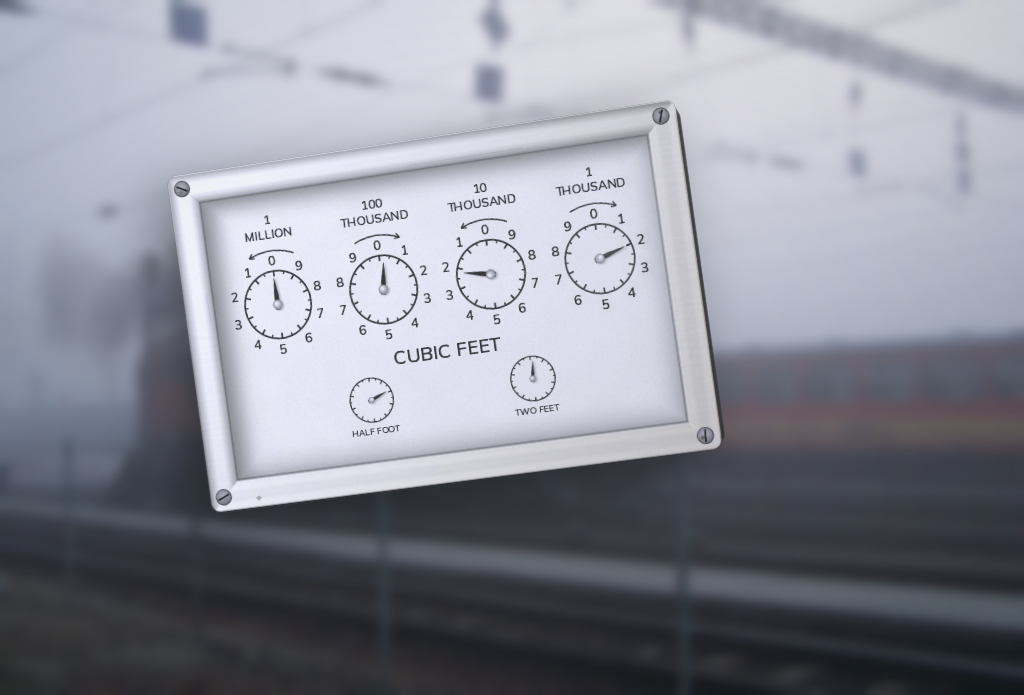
2200 ft³
